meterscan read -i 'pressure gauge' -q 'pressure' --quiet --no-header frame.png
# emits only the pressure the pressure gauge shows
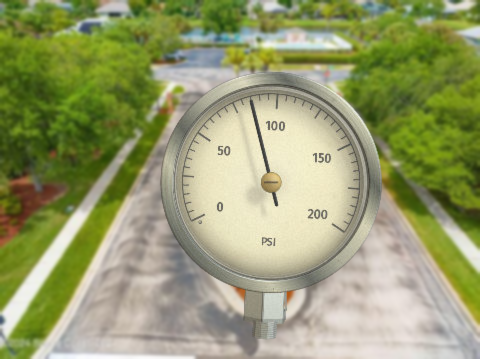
85 psi
